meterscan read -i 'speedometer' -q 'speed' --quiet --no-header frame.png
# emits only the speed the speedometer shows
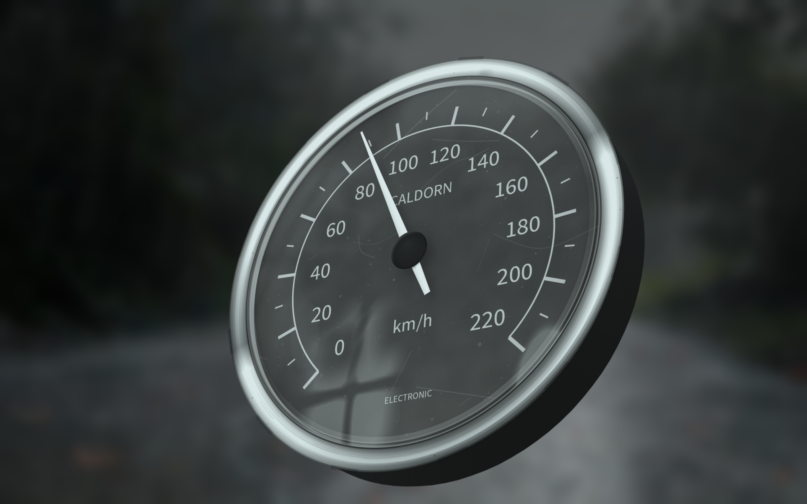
90 km/h
